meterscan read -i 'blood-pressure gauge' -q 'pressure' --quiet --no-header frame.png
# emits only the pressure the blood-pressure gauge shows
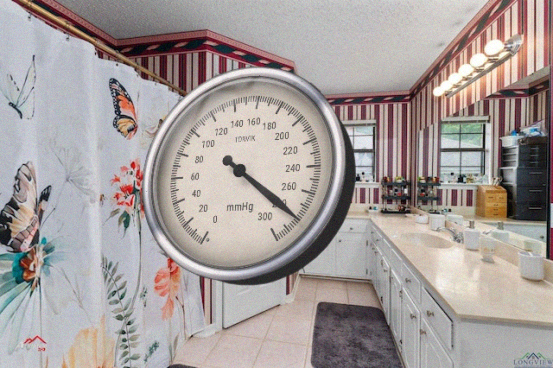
280 mmHg
